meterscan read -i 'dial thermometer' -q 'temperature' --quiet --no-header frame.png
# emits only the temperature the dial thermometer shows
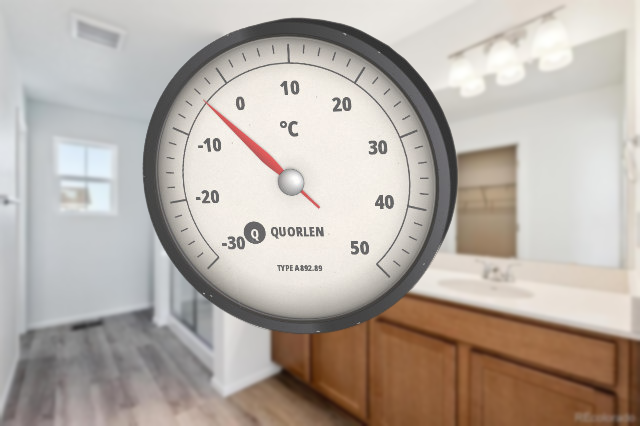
-4 °C
